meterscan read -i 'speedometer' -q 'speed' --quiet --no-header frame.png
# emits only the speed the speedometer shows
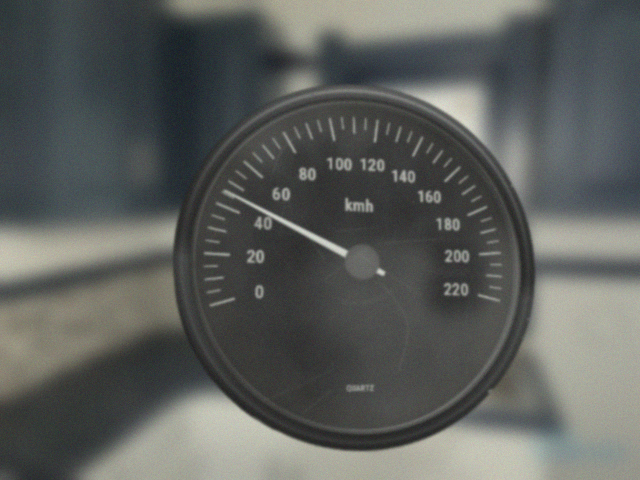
45 km/h
